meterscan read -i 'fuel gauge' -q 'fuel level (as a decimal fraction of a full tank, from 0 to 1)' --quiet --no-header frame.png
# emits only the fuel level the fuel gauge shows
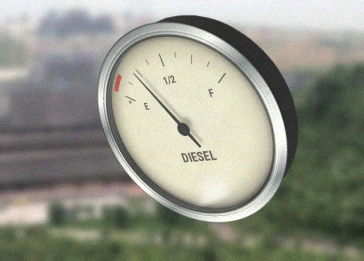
0.25
